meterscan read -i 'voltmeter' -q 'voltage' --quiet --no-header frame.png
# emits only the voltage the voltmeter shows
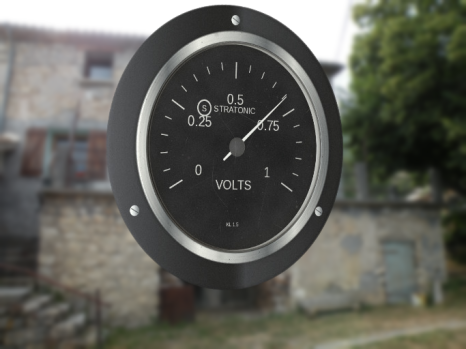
0.7 V
